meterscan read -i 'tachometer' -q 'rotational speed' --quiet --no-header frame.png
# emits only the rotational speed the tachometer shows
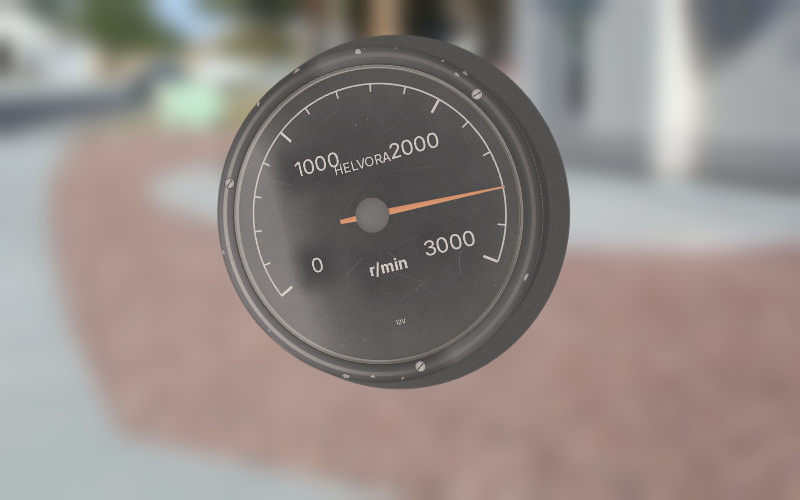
2600 rpm
